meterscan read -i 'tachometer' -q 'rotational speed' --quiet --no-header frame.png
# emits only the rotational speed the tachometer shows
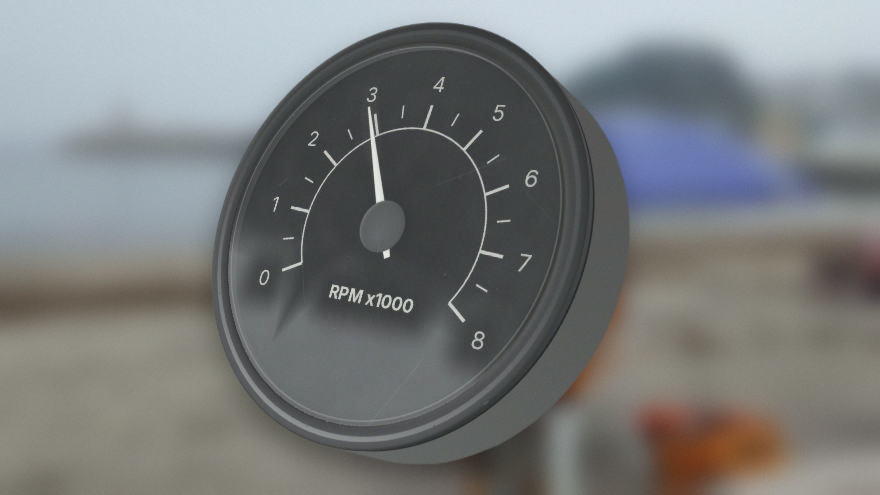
3000 rpm
